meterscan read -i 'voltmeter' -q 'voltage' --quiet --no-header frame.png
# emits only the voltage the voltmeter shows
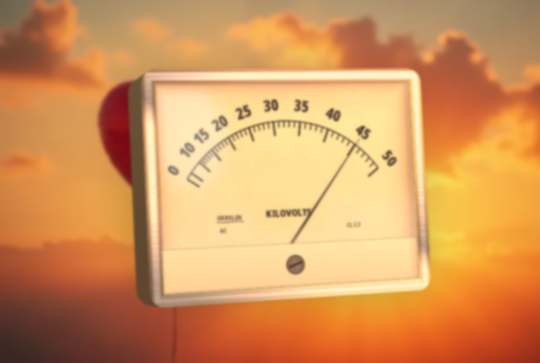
45 kV
